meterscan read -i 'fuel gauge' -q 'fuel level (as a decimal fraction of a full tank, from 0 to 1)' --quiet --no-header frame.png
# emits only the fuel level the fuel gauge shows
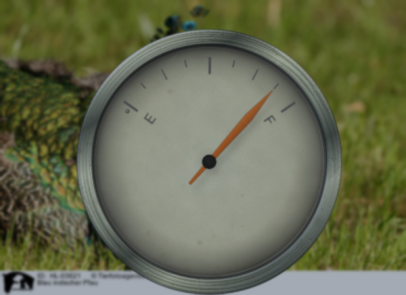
0.875
